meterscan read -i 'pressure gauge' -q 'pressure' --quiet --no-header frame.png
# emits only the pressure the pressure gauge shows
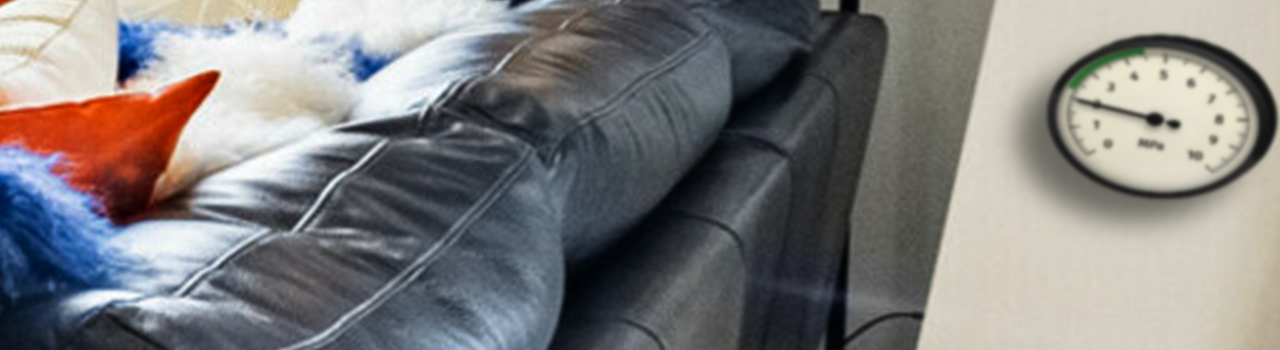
2 MPa
